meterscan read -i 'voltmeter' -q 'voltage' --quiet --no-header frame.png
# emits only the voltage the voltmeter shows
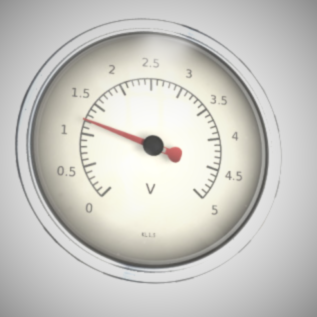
1.2 V
